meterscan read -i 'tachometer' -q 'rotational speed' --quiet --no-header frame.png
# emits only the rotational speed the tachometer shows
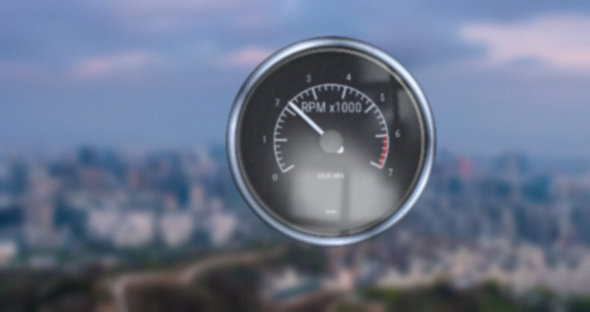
2200 rpm
